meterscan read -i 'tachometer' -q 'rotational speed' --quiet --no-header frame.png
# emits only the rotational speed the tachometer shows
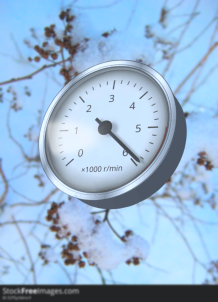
5900 rpm
